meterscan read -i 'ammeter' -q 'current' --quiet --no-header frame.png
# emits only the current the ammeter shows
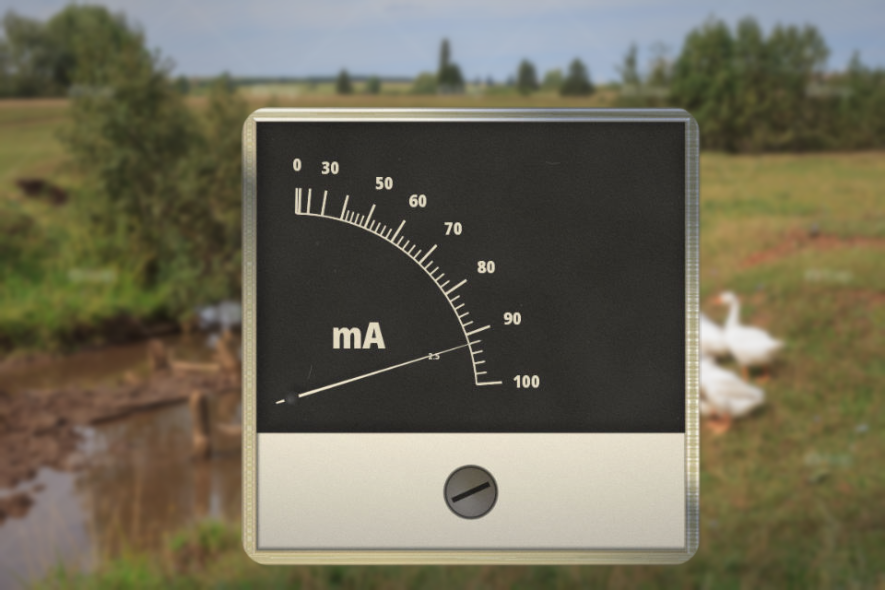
92 mA
